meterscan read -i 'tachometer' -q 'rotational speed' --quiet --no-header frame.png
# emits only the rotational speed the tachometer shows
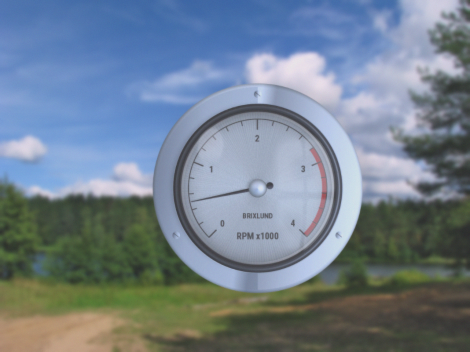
500 rpm
